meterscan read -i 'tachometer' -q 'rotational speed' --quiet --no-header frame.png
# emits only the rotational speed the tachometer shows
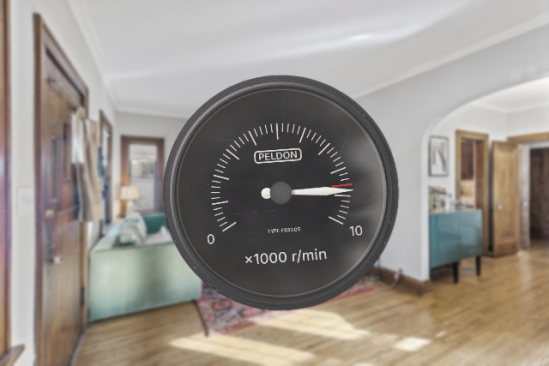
8800 rpm
